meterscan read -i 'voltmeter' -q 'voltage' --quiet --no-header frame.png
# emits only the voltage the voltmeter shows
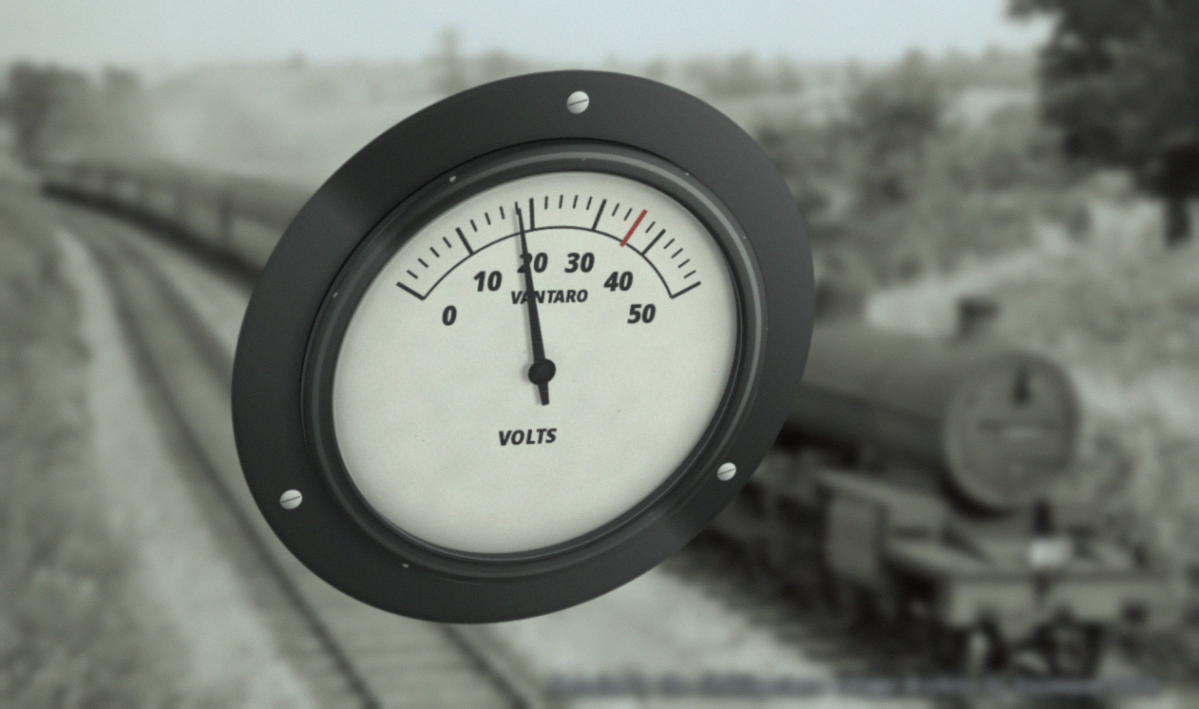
18 V
